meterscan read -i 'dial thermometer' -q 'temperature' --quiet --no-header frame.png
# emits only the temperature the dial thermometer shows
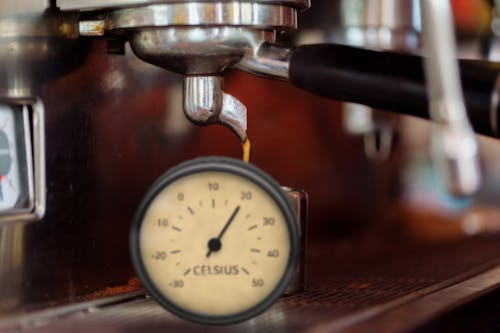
20 °C
